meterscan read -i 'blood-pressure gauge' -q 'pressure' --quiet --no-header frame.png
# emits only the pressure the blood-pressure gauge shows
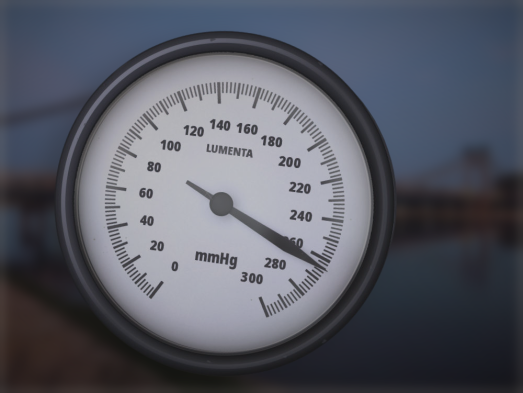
264 mmHg
